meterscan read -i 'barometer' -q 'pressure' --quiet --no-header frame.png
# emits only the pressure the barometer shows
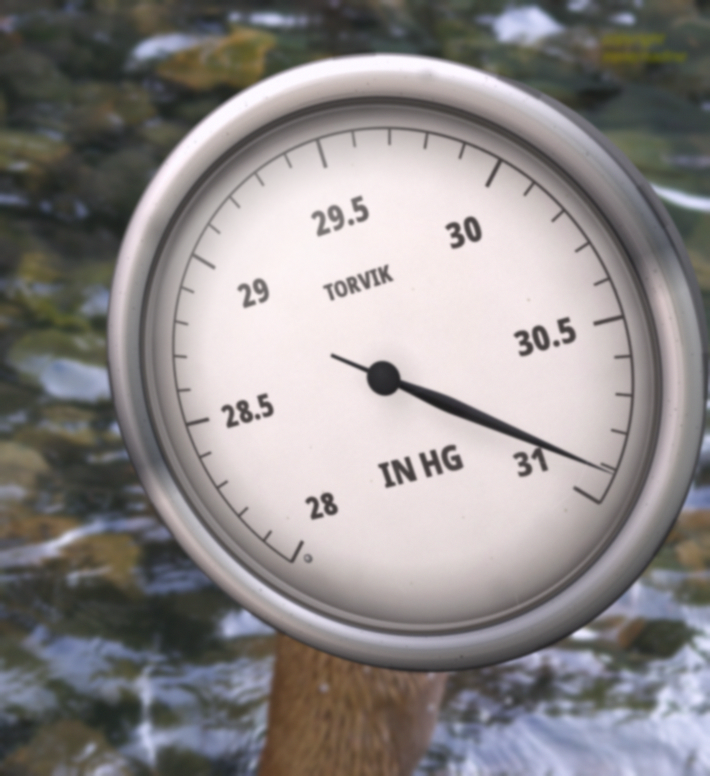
30.9 inHg
